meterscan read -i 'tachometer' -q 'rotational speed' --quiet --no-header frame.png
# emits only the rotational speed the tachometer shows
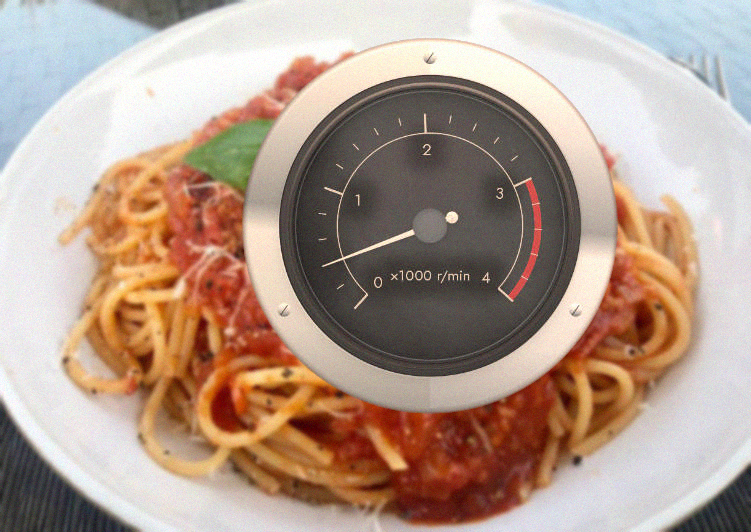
400 rpm
